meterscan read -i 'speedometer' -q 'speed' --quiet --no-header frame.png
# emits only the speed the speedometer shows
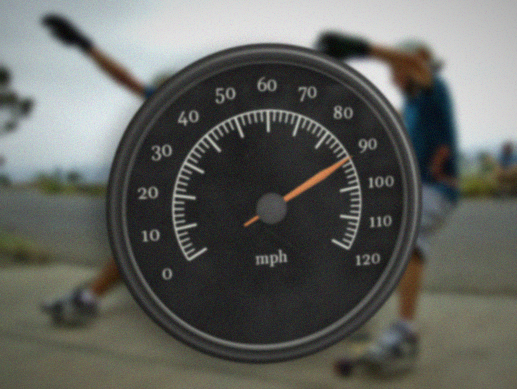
90 mph
